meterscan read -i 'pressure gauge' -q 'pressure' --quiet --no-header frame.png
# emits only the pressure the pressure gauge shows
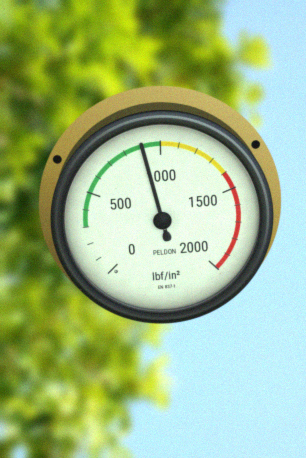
900 psi
